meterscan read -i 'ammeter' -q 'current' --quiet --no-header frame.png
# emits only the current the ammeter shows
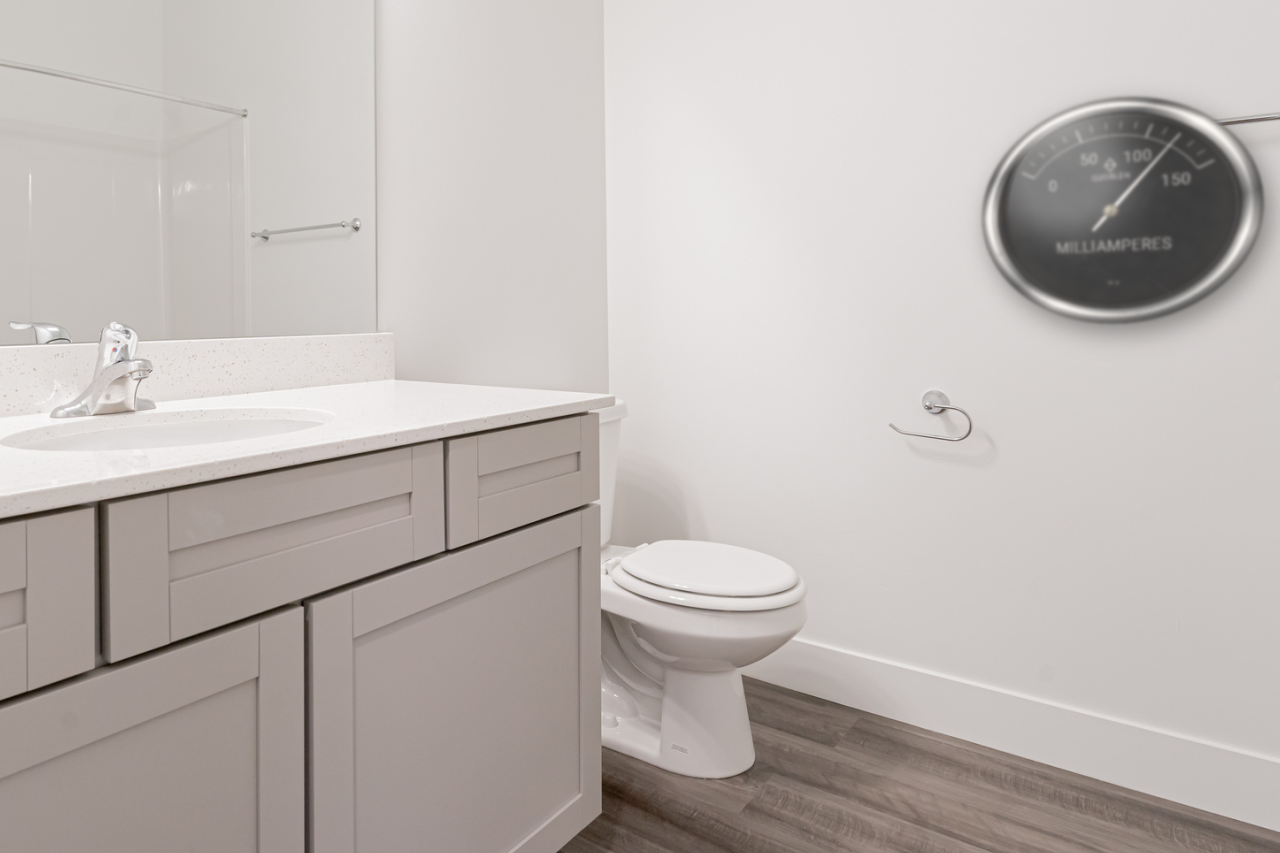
120 mA
